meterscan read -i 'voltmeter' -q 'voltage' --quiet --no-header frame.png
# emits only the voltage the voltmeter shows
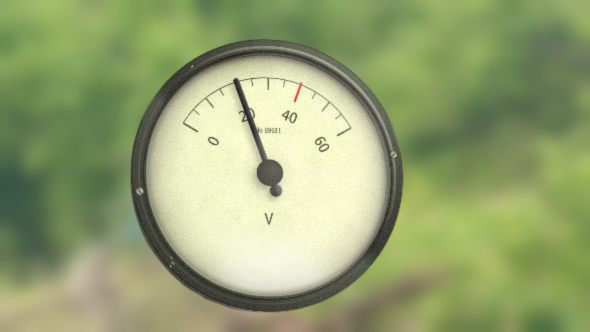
20 V
